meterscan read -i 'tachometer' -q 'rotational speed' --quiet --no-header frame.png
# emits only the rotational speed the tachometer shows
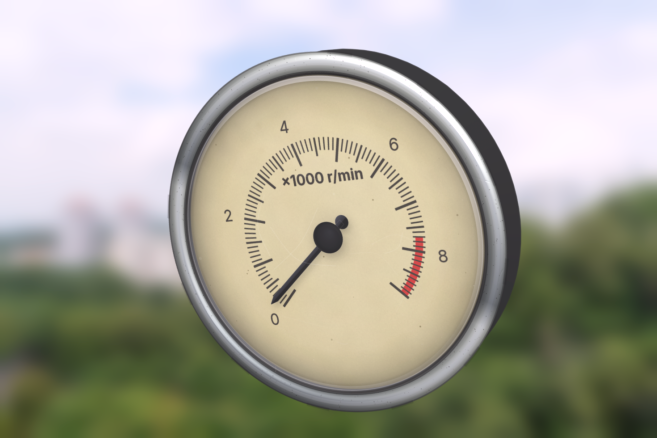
200 rpm
